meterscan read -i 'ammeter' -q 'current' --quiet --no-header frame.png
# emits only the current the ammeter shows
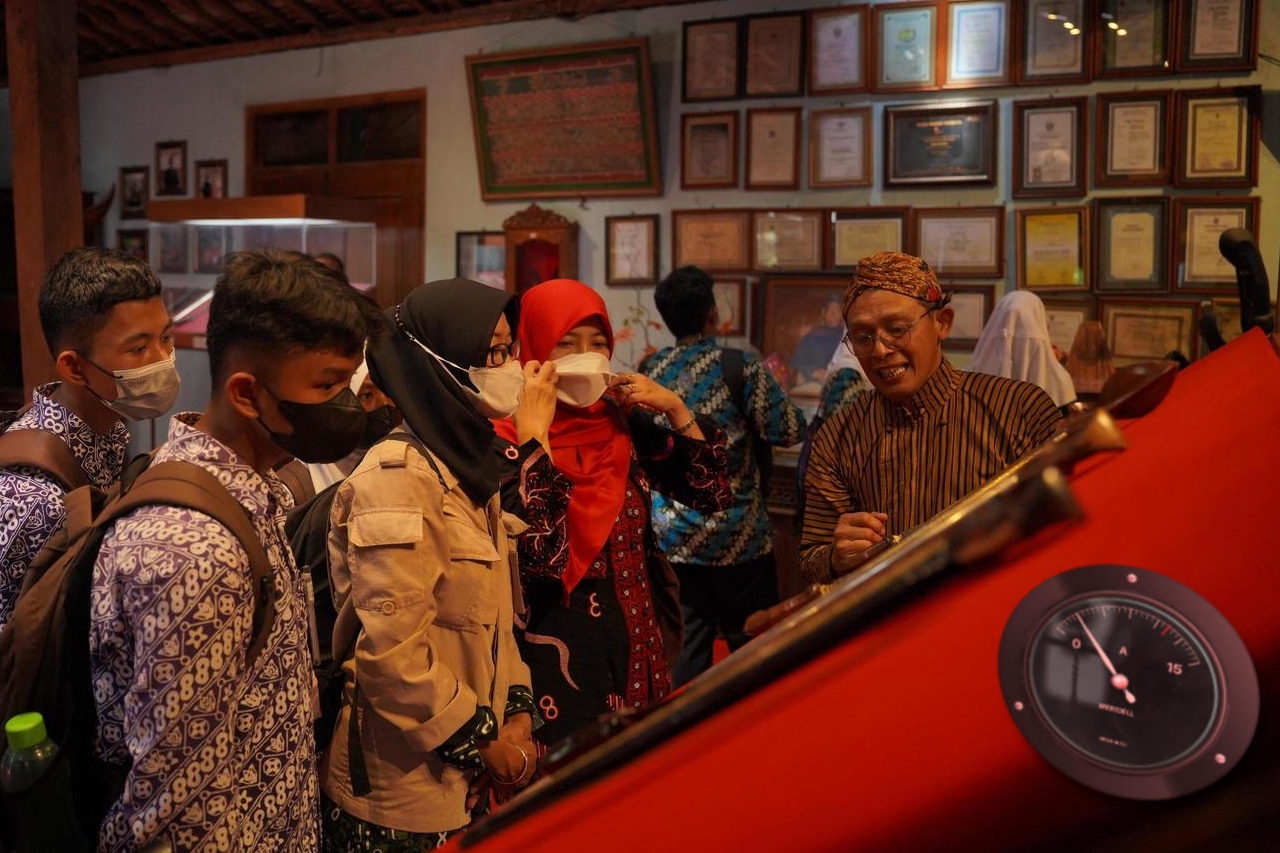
2.5 A
